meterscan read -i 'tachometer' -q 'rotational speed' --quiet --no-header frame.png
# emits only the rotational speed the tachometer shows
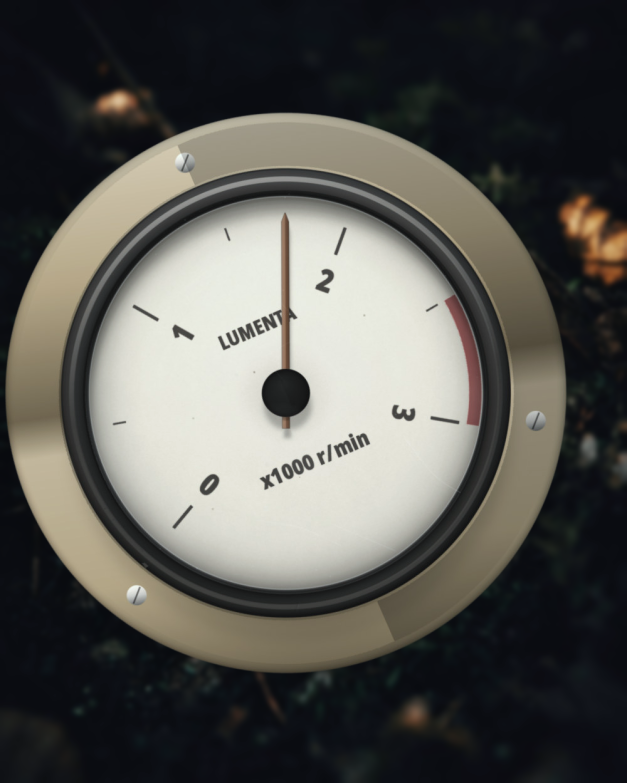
1750 rpm
